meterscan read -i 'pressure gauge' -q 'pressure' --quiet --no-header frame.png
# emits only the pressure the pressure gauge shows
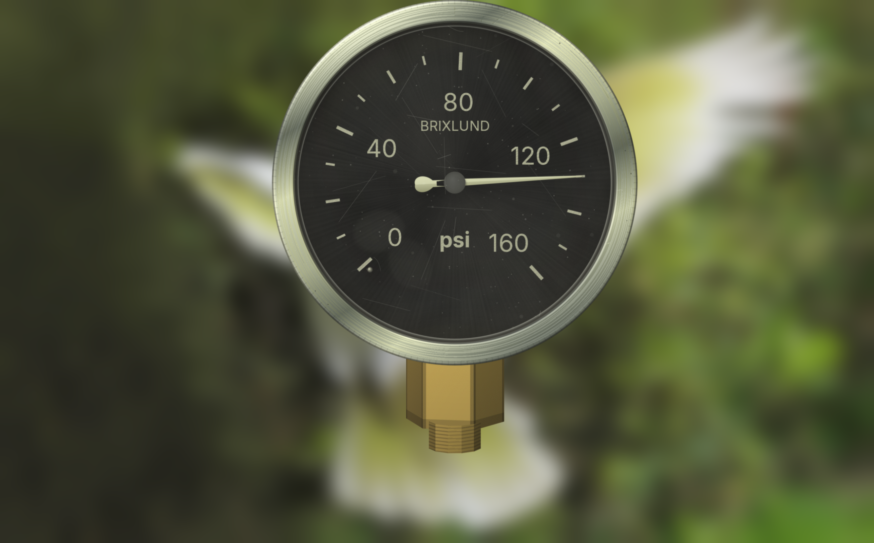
130 psi
